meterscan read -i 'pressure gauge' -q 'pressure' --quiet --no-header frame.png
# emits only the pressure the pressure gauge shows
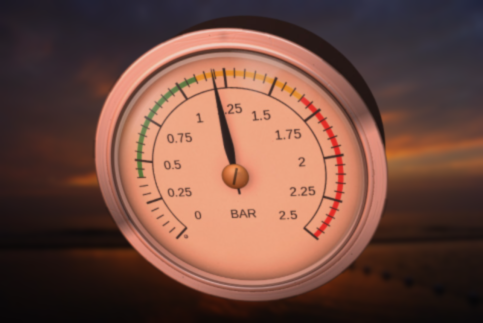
1.2 bar
